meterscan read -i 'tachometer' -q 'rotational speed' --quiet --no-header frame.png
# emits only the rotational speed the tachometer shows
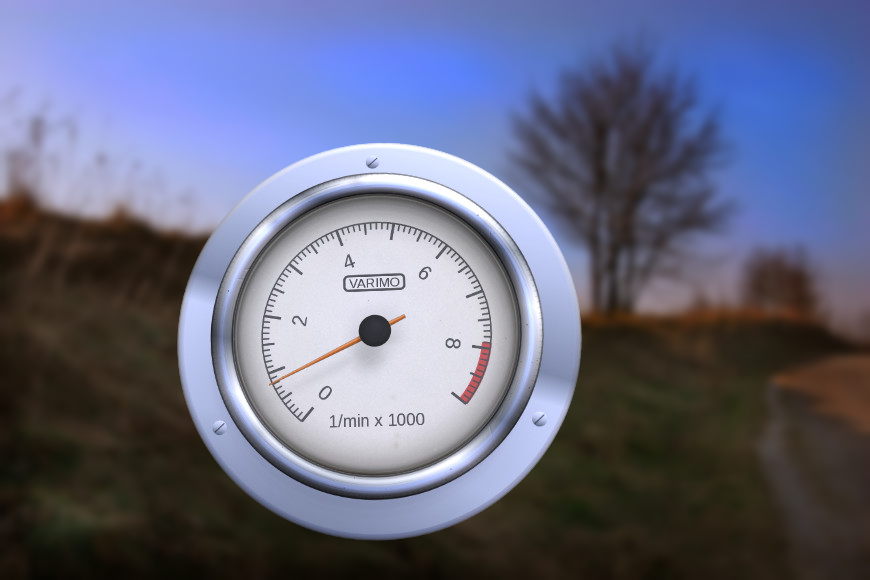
800 rpm
